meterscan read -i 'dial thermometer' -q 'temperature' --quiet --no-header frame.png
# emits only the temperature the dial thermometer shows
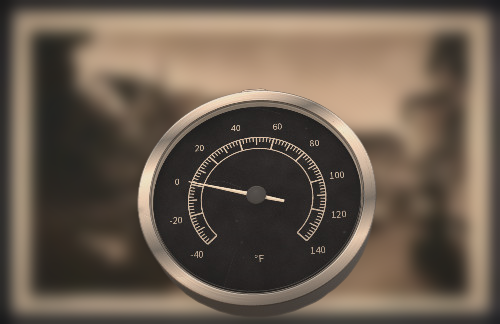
0 °F
